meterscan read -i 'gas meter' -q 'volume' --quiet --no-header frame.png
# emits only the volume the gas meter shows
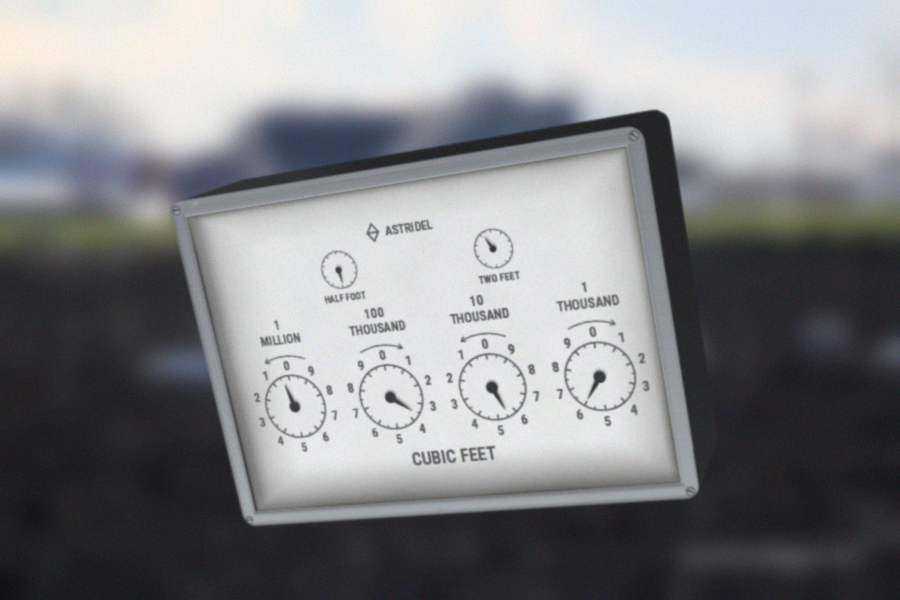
35600 ft³
